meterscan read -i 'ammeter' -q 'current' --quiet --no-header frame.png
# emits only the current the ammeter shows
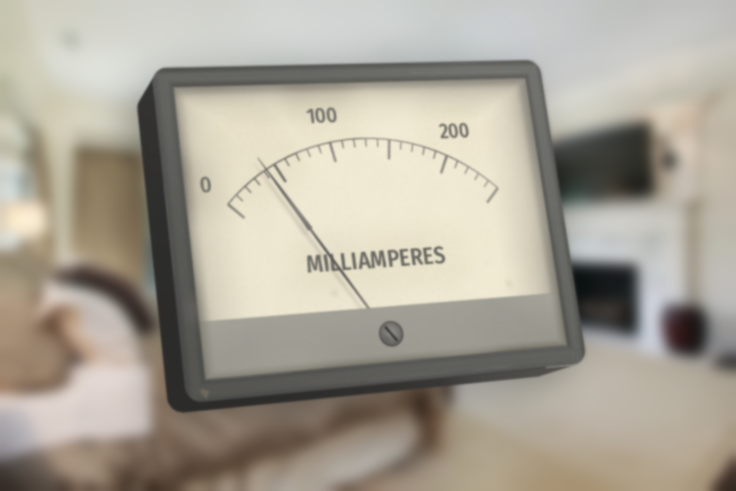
40 mA
